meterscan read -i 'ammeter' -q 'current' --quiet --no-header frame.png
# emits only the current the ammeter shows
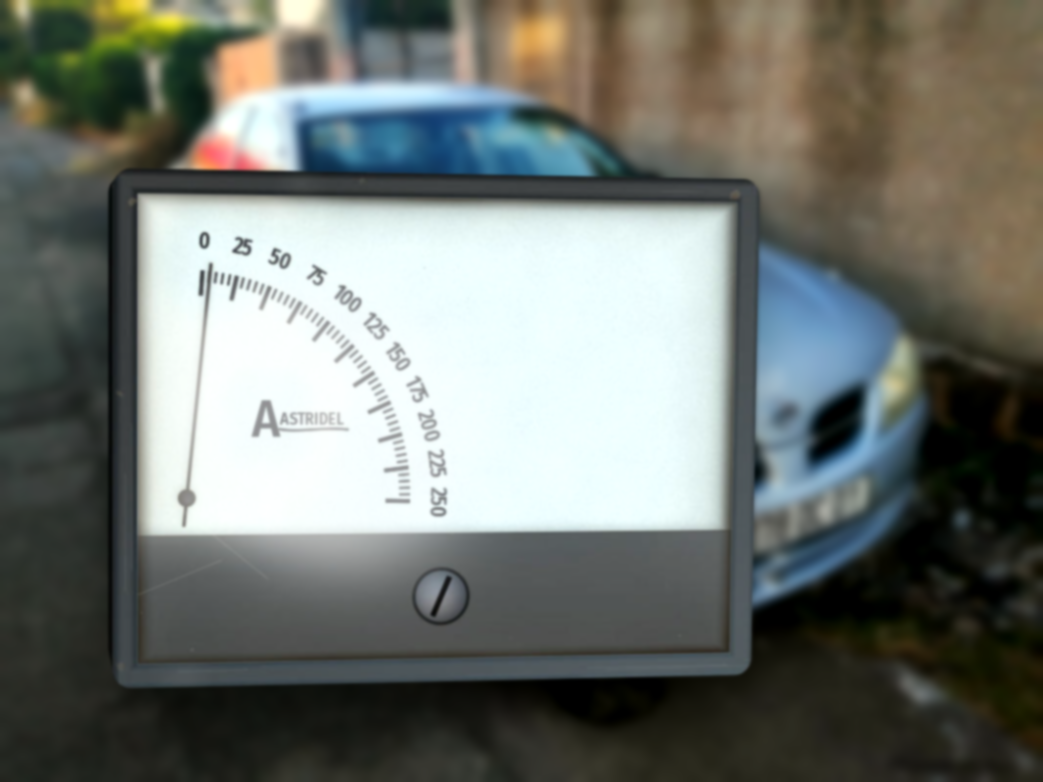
5 A
